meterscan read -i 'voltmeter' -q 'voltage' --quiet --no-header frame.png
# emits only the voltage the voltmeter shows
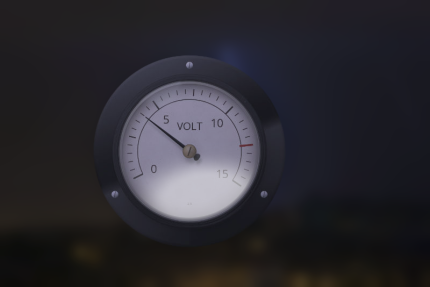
4 V
